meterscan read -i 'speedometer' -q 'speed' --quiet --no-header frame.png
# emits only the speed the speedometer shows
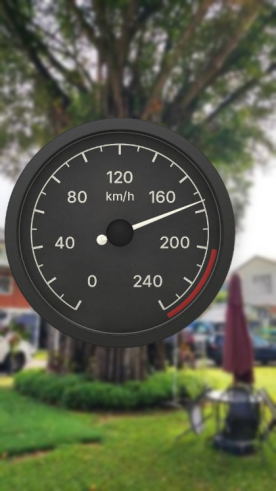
175 km/h
